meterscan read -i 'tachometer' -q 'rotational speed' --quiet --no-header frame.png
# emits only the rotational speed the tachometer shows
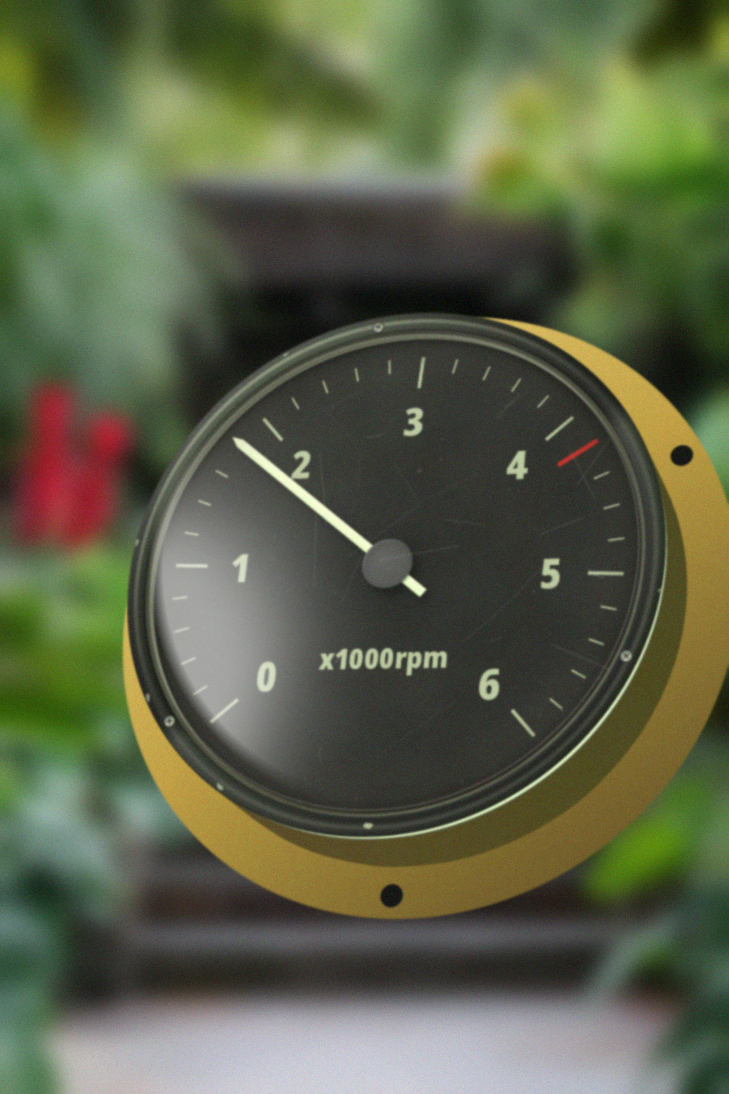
1800 rpm
